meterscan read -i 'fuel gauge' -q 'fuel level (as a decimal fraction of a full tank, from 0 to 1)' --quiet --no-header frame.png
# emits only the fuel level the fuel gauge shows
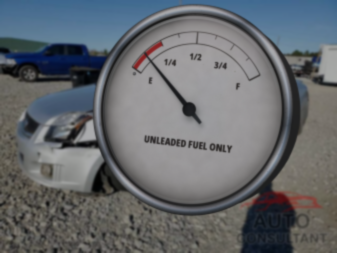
0.125
